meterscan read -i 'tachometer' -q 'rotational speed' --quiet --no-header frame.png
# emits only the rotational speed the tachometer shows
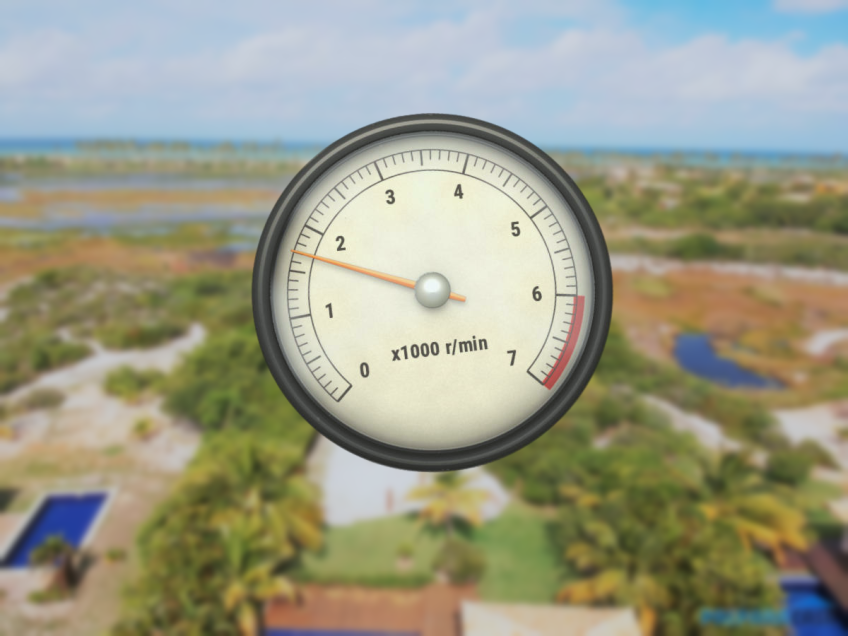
1700 rpm
